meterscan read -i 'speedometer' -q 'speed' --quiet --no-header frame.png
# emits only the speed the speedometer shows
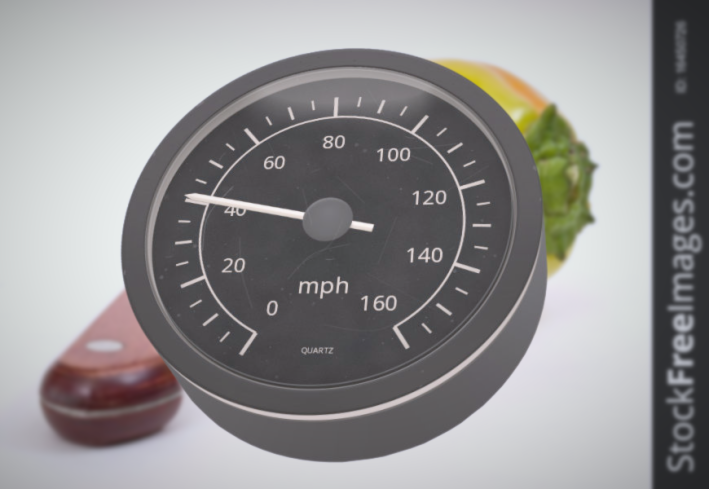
40 mph
